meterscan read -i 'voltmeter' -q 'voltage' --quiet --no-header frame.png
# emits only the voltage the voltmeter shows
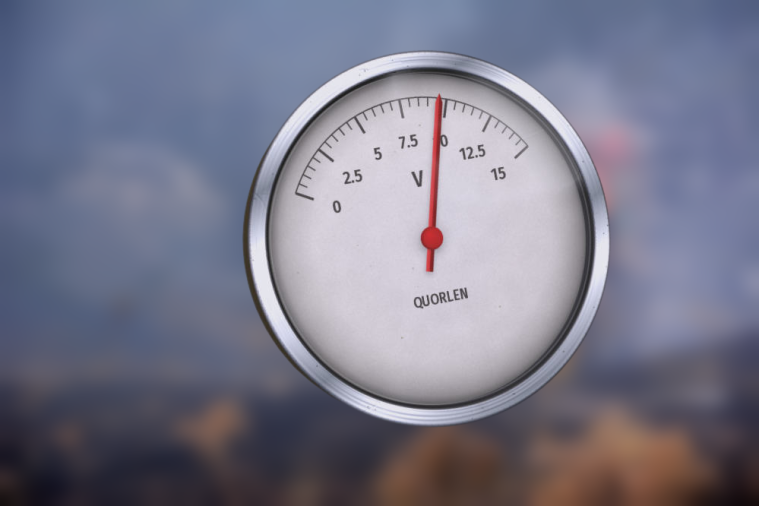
9.5 V
